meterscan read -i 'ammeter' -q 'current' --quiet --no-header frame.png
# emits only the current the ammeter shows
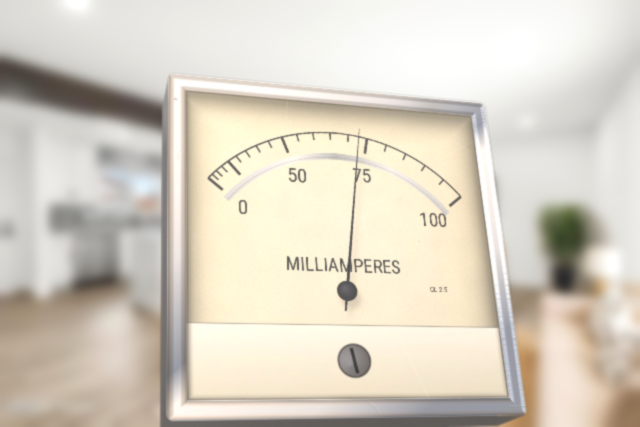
72.5 mA
